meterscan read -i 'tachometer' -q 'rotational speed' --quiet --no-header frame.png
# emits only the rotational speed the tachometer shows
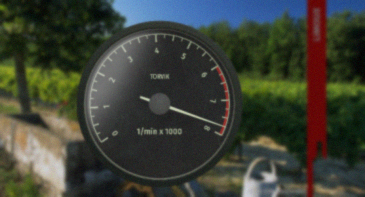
7750 rpm
